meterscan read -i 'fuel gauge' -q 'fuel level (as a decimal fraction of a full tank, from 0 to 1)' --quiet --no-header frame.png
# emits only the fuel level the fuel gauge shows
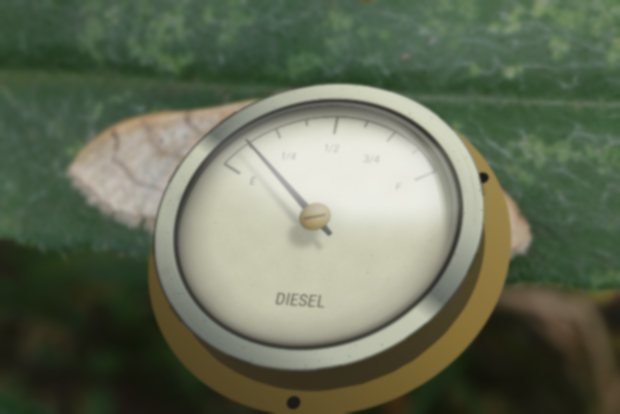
0.125
